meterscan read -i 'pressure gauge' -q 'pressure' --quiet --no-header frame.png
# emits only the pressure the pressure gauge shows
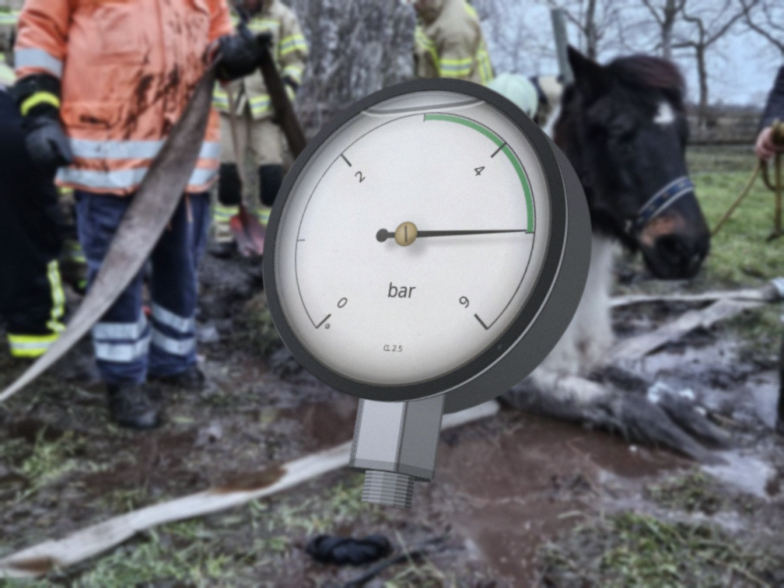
5 bar
